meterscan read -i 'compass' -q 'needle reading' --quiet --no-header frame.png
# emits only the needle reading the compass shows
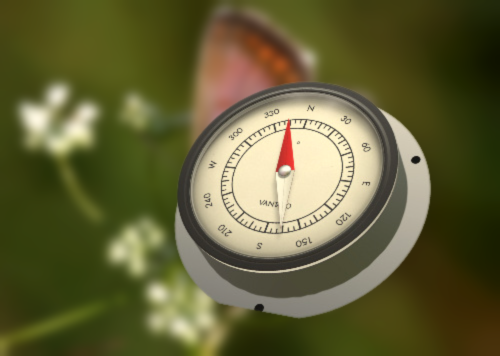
345 °
